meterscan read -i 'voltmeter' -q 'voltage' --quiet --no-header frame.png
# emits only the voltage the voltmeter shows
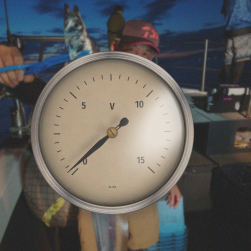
0.25 V
